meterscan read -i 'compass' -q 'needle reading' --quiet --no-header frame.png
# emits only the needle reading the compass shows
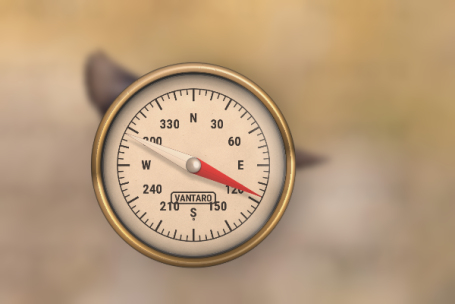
115 °
